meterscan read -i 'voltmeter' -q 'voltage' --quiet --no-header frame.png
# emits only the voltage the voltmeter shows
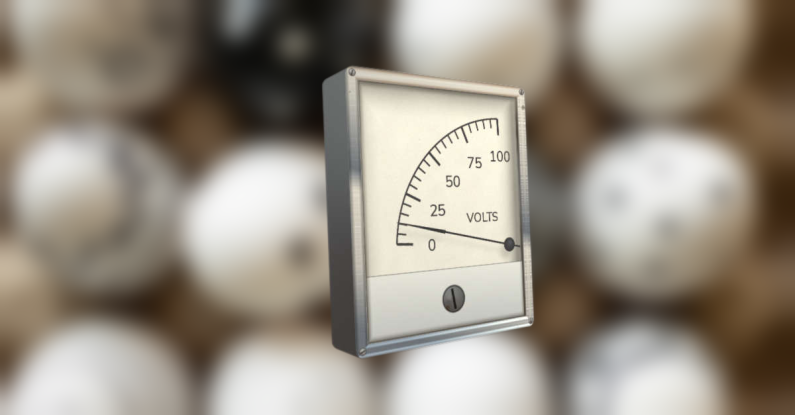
10 V
